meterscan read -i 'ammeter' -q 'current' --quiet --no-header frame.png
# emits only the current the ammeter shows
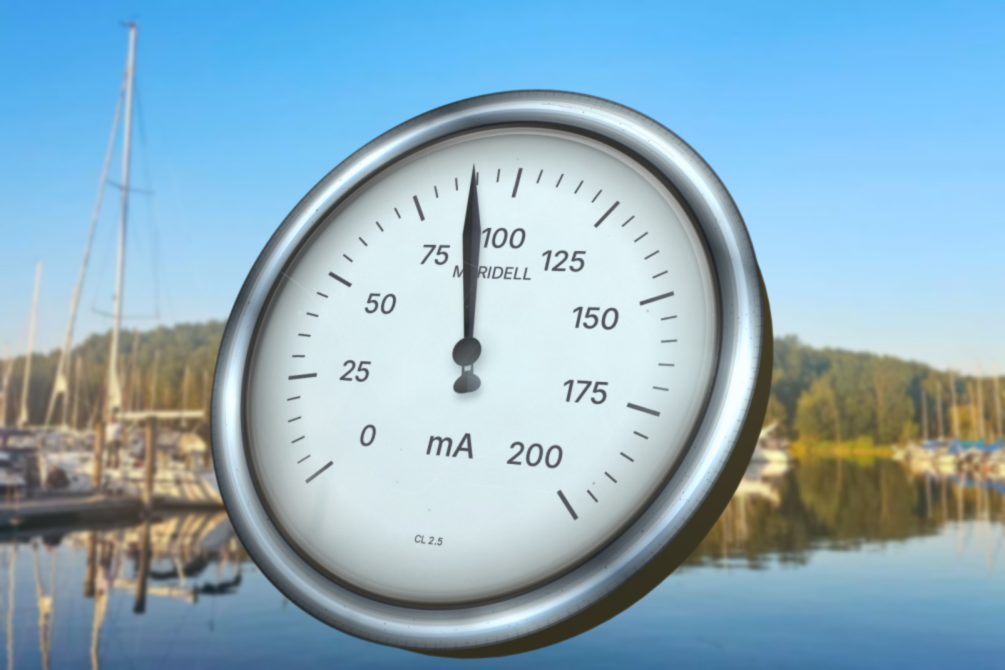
90 mA
